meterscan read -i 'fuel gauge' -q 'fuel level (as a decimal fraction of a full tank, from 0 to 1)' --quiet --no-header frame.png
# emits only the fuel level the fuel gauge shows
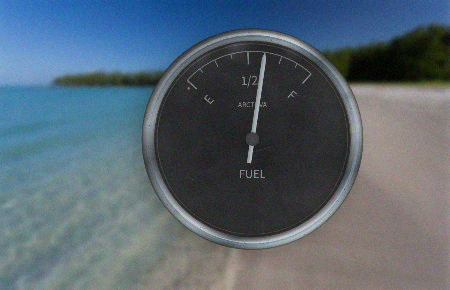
0.625
